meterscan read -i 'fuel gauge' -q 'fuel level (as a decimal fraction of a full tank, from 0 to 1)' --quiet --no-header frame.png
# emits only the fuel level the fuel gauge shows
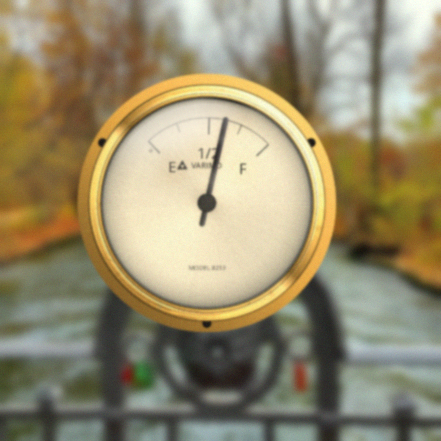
0.625
